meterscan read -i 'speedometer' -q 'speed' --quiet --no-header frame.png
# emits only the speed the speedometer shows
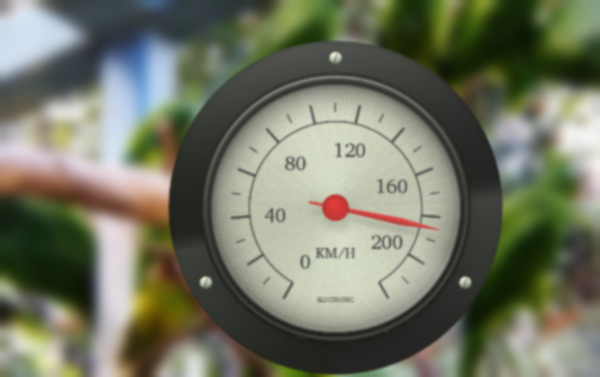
185 km/h
